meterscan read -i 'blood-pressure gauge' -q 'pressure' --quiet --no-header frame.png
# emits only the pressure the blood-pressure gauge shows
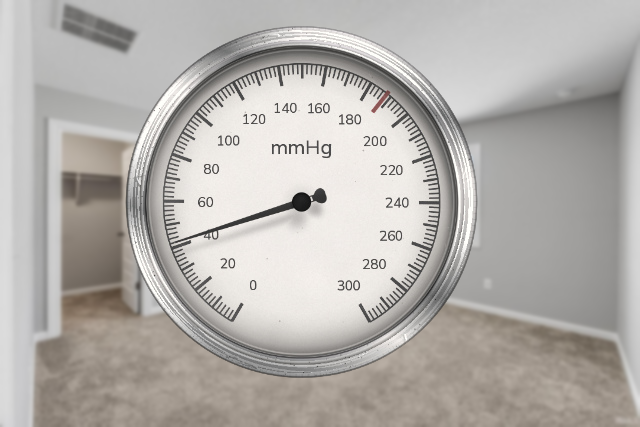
42 mmHg
